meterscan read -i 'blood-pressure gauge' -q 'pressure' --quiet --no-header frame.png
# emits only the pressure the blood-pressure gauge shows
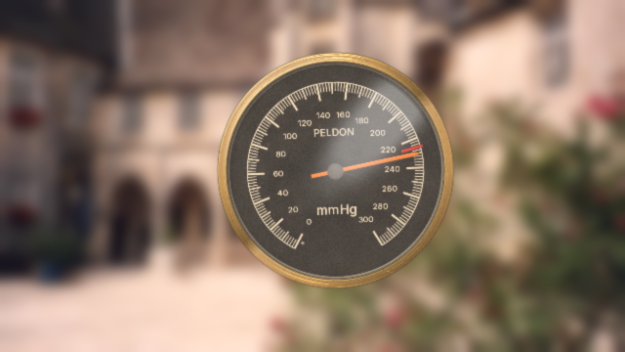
230 mmHg
